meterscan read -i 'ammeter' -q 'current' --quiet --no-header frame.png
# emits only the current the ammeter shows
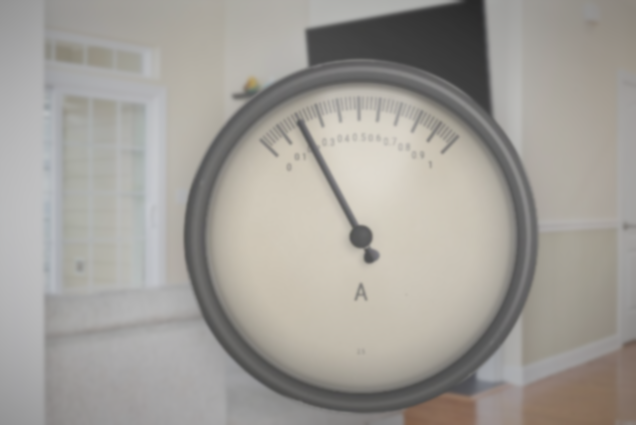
0.2 A
